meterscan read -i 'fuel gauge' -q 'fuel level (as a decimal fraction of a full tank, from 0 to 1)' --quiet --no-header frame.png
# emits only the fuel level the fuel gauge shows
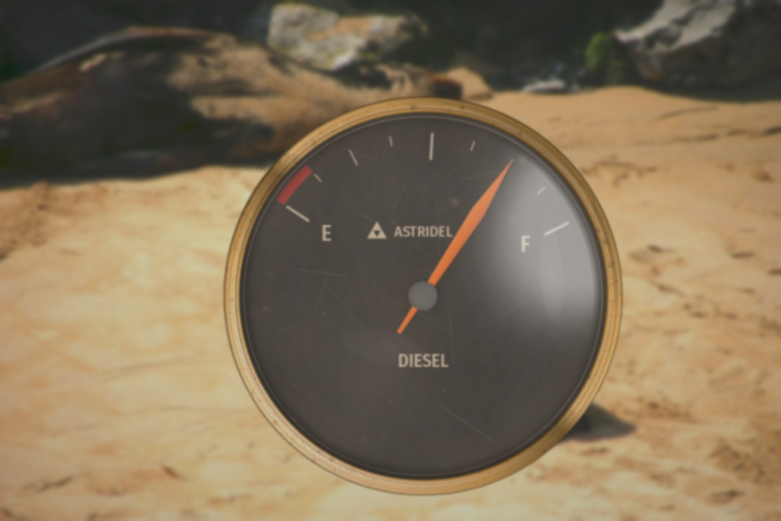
0.75
